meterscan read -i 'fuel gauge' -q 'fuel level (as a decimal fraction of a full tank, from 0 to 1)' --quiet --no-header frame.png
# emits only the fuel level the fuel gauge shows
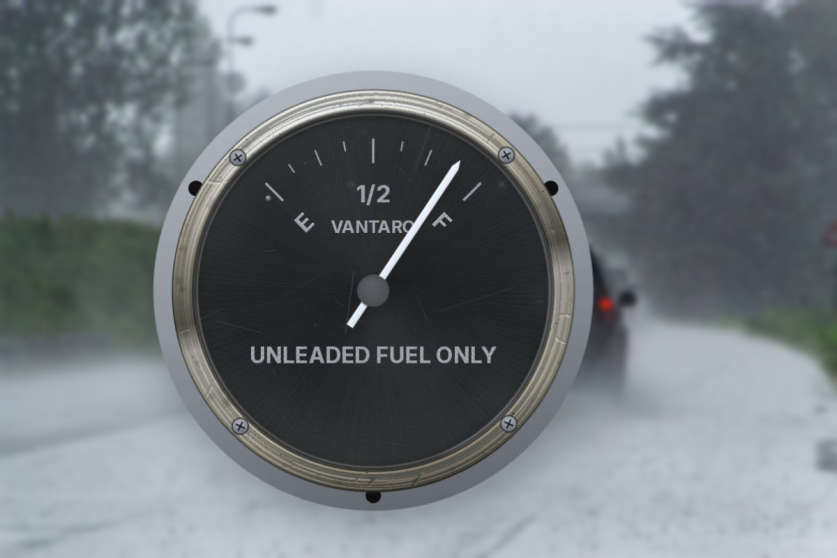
0.875
